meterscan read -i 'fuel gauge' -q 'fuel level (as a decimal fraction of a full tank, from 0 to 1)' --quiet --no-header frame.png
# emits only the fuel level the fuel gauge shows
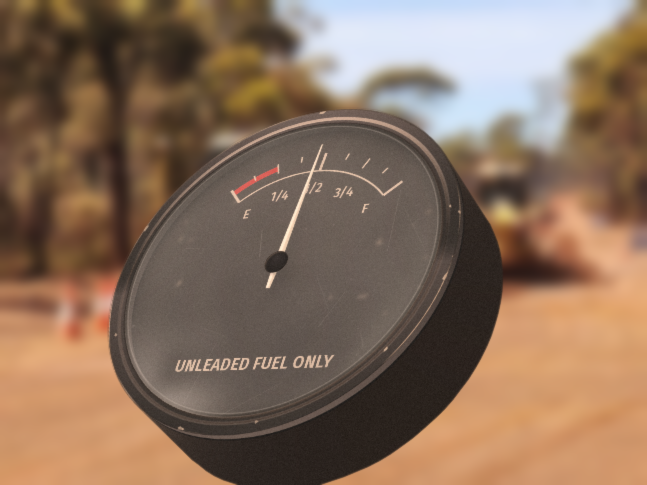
0.5
